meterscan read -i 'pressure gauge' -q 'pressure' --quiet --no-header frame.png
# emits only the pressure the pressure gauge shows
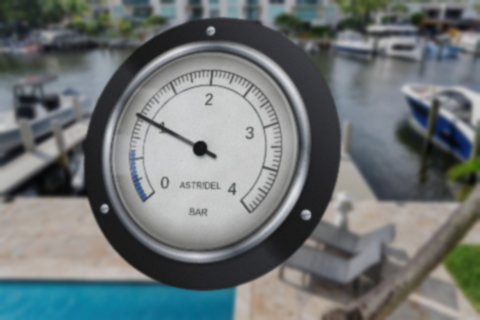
1 bar
